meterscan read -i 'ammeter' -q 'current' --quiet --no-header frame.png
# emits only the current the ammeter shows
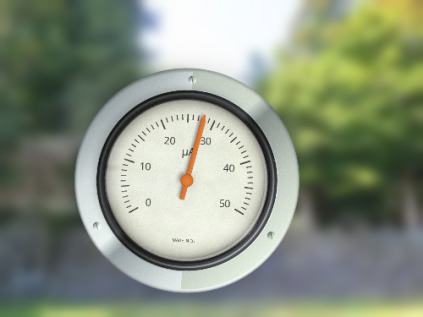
28 µA
